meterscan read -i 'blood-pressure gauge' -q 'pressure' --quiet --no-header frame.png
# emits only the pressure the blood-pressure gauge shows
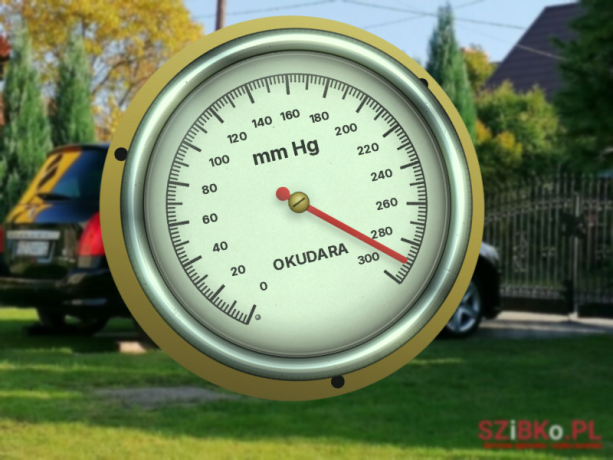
290 mmHg
